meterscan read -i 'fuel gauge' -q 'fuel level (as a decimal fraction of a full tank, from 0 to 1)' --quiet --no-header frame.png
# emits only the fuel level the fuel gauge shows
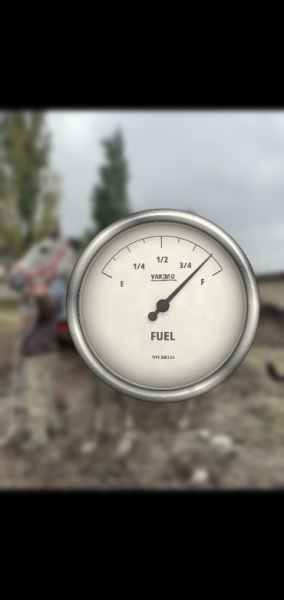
0.875
